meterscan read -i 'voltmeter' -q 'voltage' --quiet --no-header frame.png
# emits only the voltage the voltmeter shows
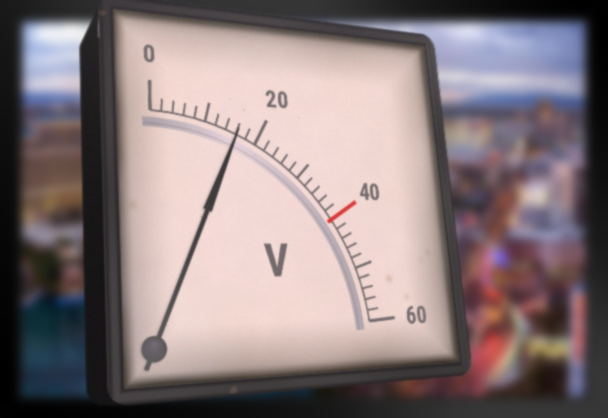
16 V
